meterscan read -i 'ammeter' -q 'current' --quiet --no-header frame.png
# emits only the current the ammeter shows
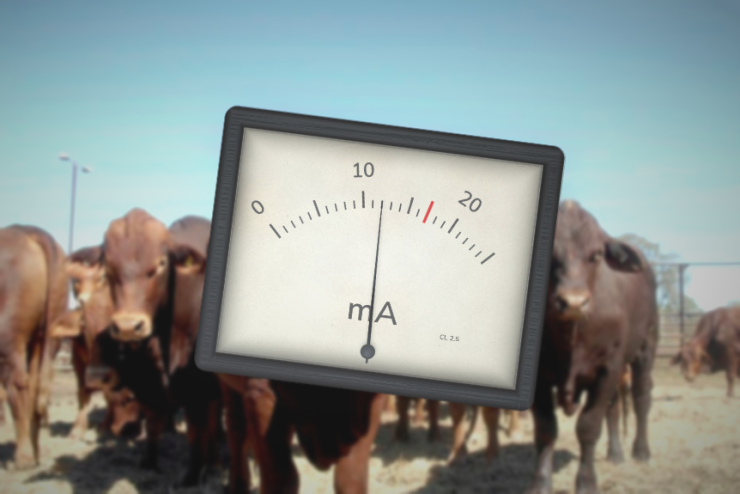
12 mA
